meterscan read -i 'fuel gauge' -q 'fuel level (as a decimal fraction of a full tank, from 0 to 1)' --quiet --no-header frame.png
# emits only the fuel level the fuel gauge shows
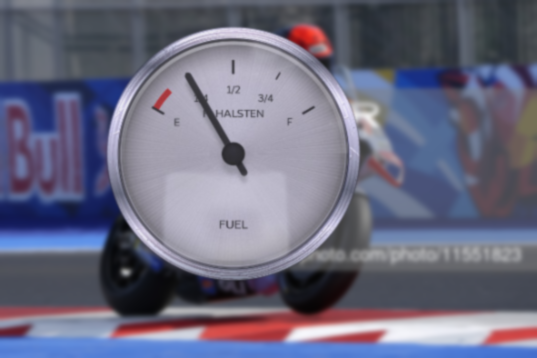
0.25
